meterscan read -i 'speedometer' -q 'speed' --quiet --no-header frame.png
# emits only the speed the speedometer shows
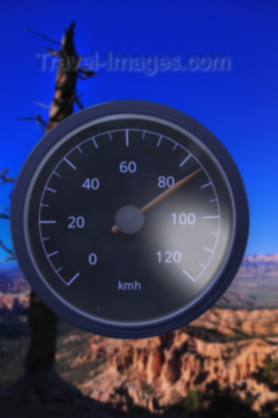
85 km/h
